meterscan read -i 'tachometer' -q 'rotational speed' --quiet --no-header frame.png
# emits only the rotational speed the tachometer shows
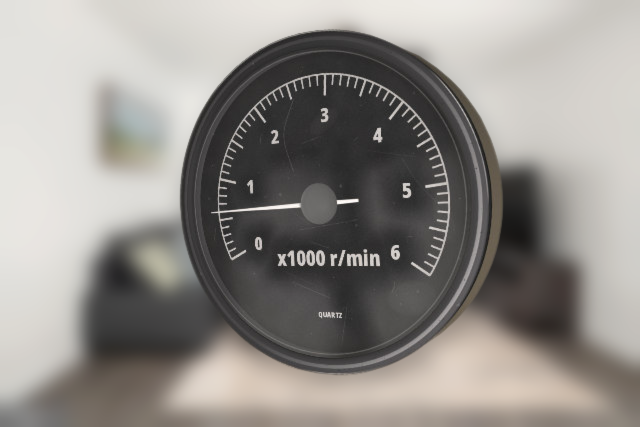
600 rpm
